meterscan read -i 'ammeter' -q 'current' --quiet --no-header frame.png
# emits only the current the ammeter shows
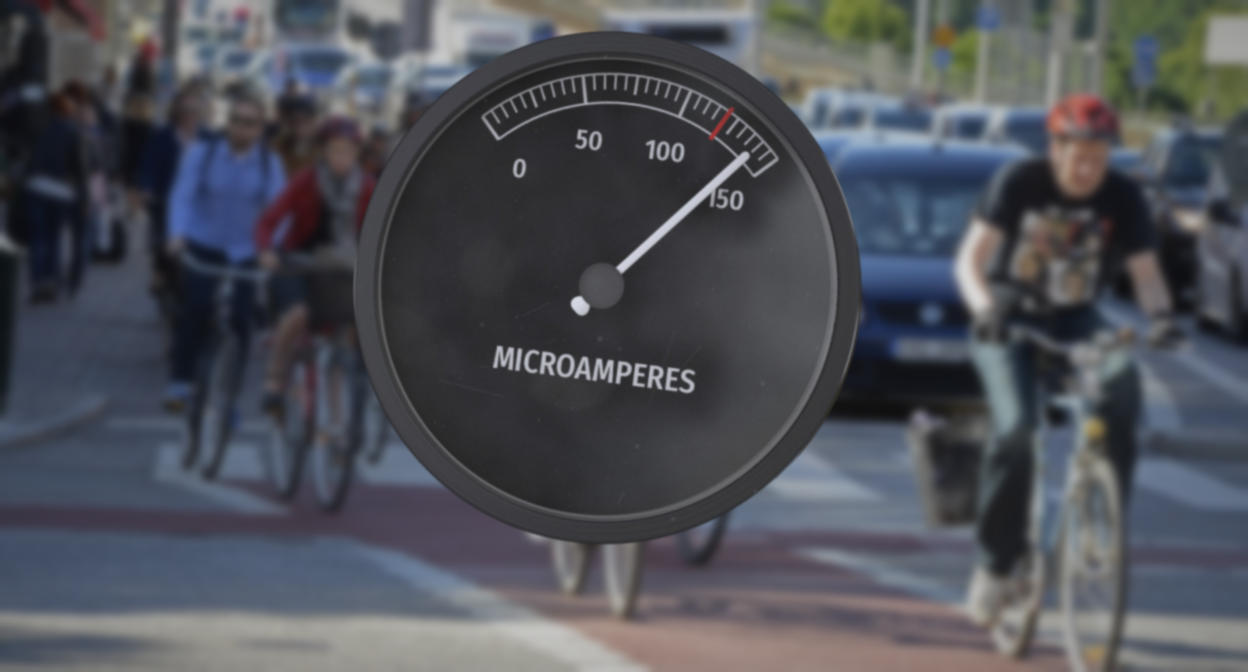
140 µA
